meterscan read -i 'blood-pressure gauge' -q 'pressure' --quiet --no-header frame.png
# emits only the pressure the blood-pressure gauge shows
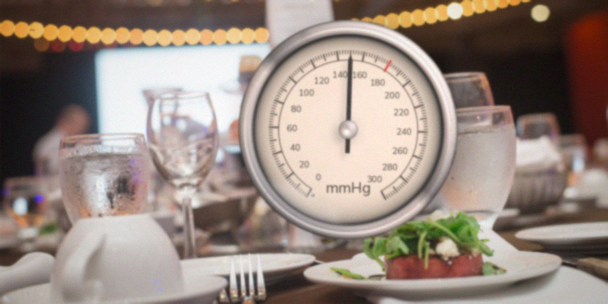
150 mmHg
